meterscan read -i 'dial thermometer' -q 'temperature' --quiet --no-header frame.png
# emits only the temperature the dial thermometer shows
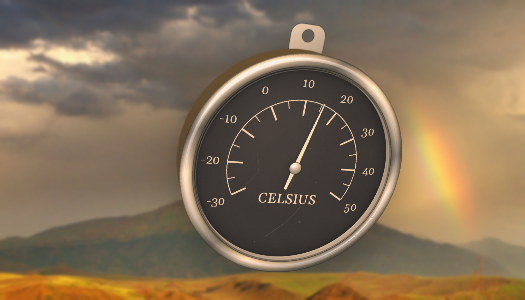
15 °C
